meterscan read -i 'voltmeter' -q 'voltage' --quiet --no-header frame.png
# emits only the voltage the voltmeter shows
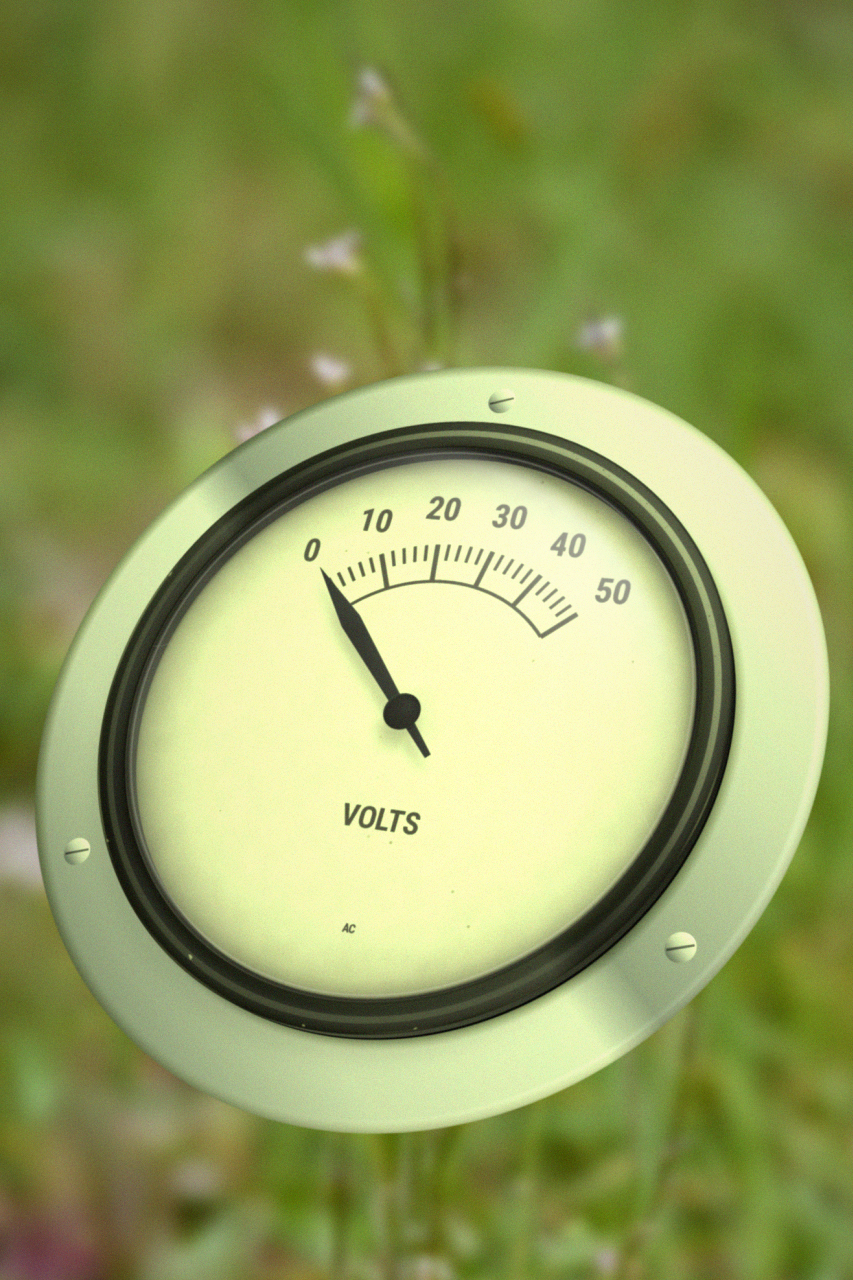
0 V
